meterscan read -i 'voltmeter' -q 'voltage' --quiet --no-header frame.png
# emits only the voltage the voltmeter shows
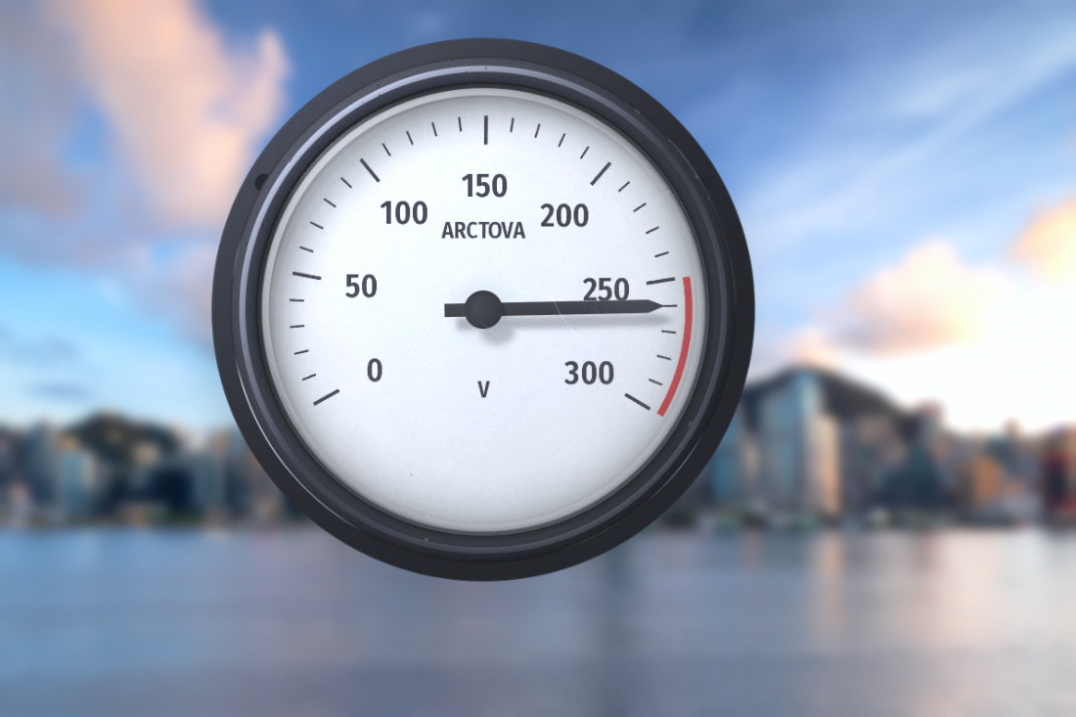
260 V
